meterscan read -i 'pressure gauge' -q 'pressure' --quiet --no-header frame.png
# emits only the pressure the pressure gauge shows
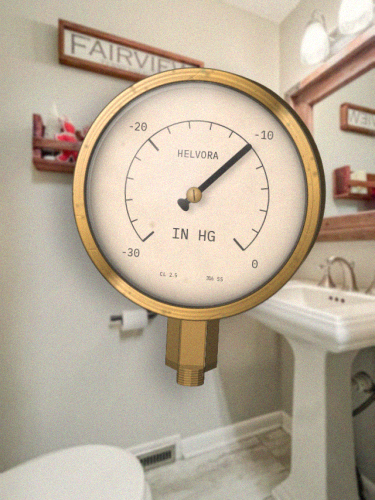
-10 inHg
